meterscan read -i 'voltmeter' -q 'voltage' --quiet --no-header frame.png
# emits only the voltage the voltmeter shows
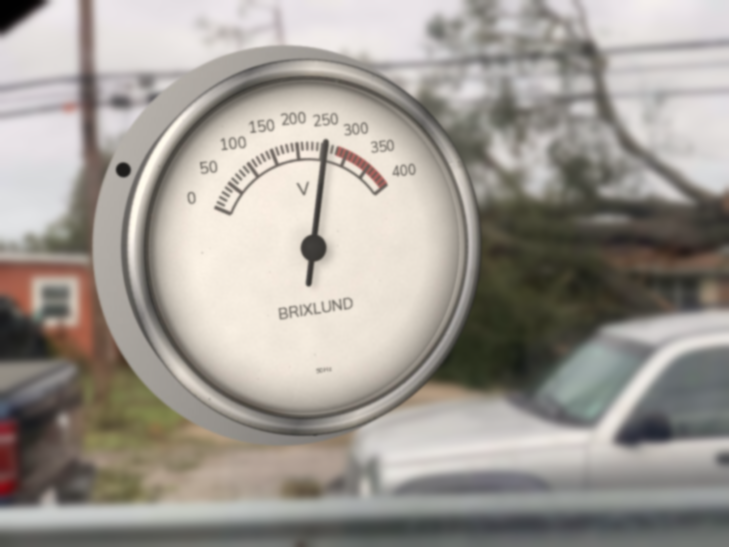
250 V
